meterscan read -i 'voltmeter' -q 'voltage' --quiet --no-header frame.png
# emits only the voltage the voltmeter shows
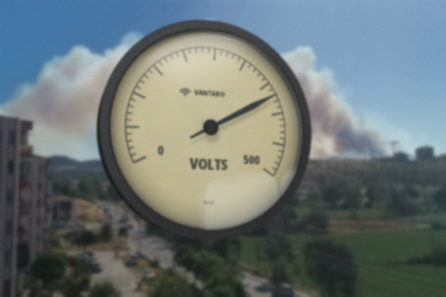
370 V
